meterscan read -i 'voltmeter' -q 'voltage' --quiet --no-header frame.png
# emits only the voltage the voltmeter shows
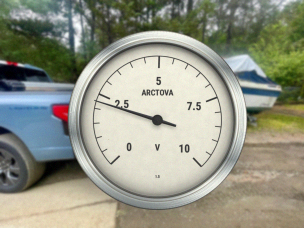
2.25 V
